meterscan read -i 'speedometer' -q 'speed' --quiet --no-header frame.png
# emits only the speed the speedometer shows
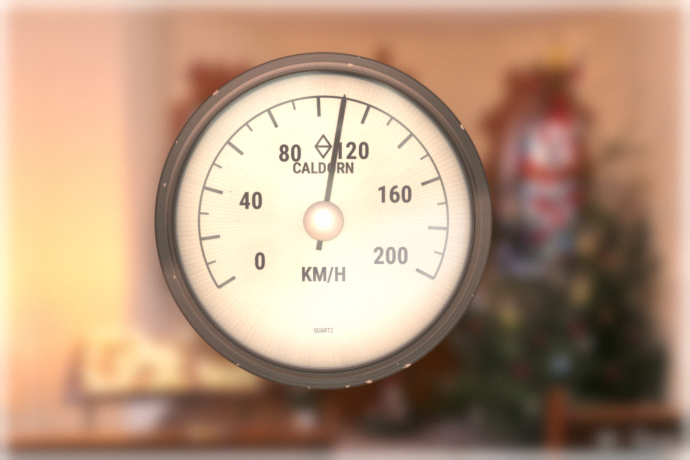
110 km/h
